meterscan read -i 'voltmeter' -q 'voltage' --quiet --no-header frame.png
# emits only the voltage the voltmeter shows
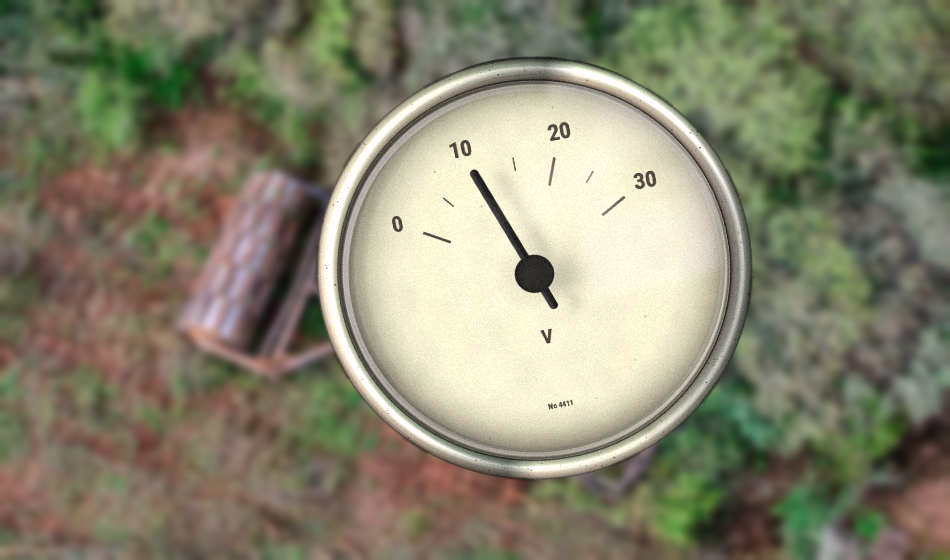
10 V
